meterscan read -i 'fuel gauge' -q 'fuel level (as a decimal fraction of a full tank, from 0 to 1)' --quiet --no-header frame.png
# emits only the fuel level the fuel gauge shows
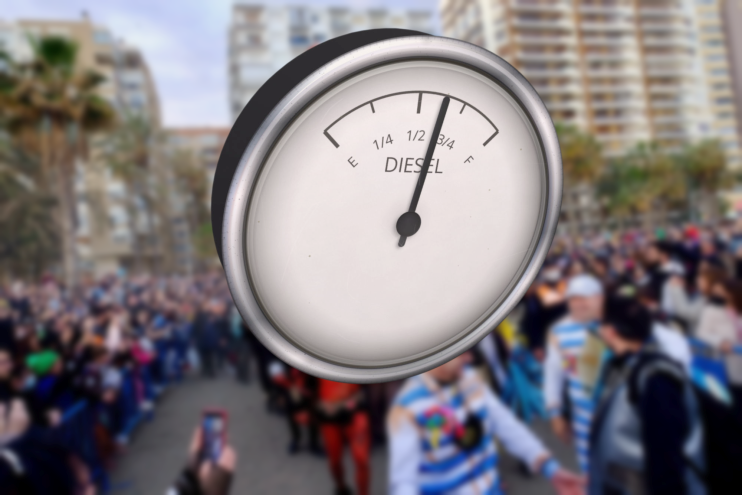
0.625
